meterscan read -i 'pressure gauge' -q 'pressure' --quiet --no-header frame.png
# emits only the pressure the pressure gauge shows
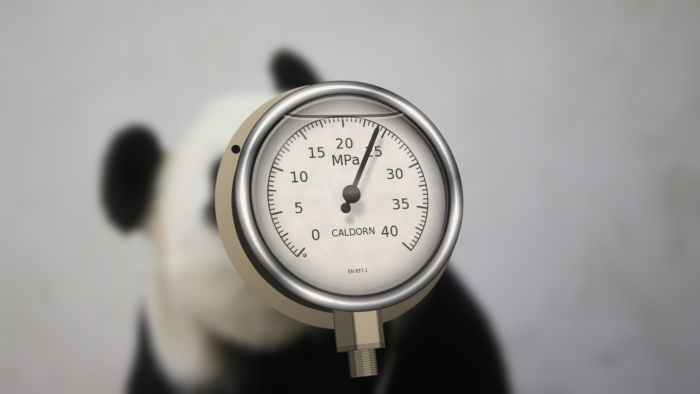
24 MPa
